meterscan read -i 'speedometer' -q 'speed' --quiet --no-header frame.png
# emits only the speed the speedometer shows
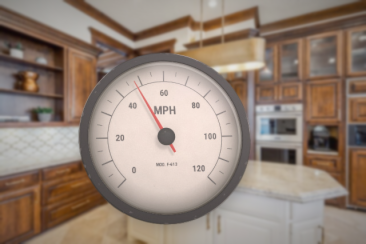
47.5 mph
